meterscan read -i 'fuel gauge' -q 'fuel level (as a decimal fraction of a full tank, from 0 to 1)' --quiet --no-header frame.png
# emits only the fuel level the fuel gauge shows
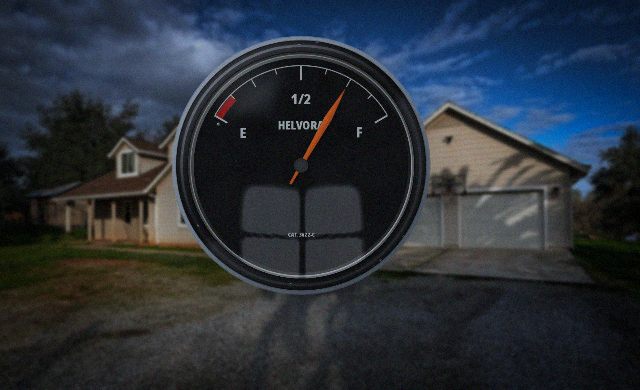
0.75
